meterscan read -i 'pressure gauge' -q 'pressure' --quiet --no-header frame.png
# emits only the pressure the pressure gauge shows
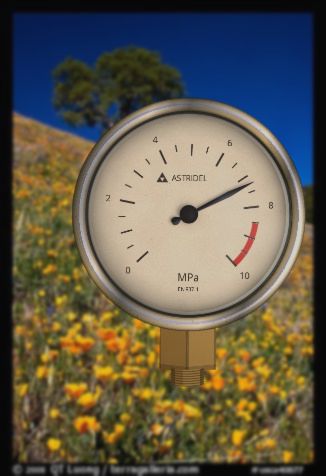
7.25 MPa
